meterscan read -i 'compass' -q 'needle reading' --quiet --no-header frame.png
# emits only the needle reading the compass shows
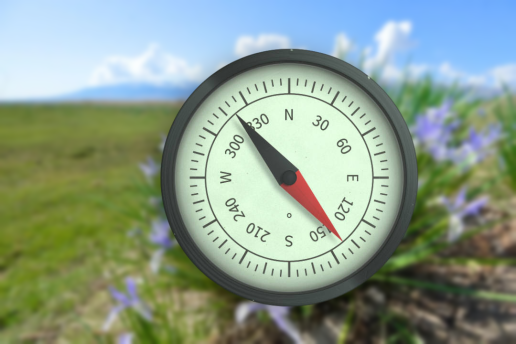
140 °
